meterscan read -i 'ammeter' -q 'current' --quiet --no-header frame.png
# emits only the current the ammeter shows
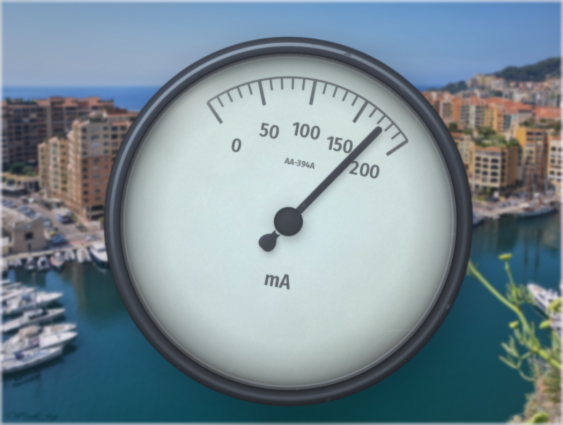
175 mA
